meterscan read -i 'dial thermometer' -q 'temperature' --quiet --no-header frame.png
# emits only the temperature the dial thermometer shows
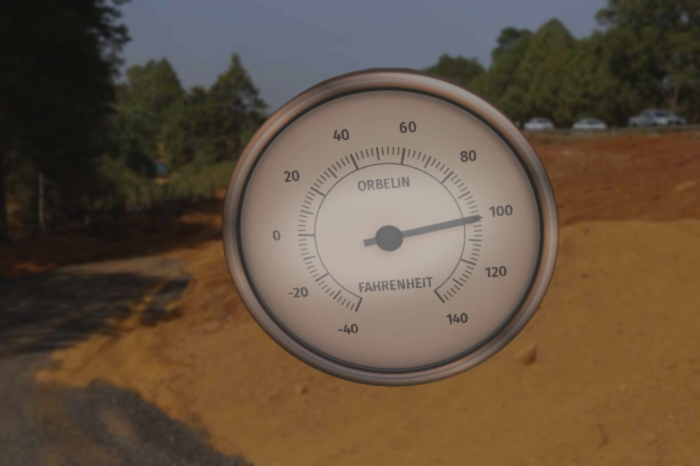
100 °F
